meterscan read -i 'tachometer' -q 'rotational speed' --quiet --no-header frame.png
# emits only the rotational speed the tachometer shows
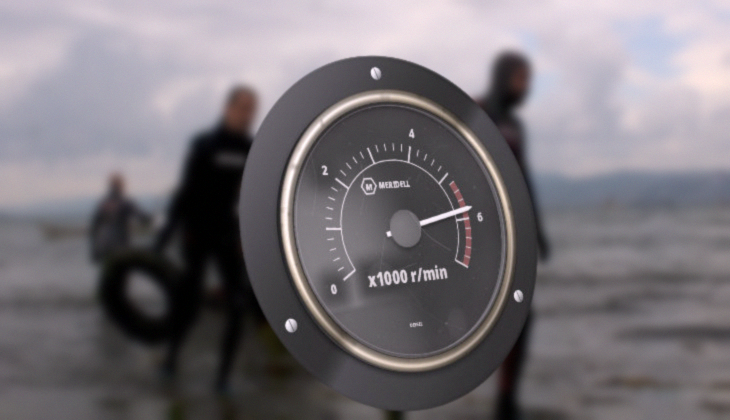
5800 rpm
